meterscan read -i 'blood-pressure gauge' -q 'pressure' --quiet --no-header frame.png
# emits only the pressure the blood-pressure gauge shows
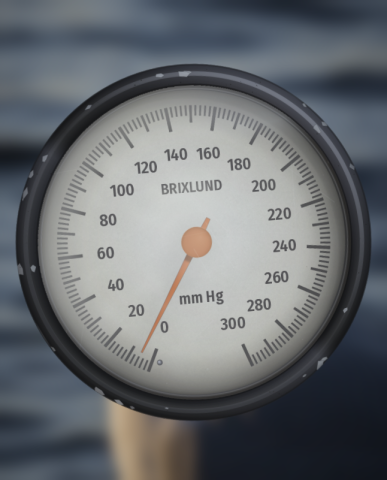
6 mmHg
